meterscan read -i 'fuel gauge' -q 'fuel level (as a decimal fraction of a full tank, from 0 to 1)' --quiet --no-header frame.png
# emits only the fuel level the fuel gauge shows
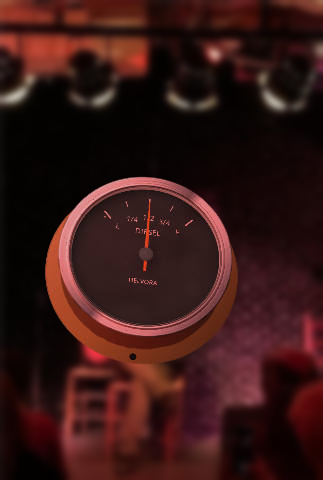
0.5
